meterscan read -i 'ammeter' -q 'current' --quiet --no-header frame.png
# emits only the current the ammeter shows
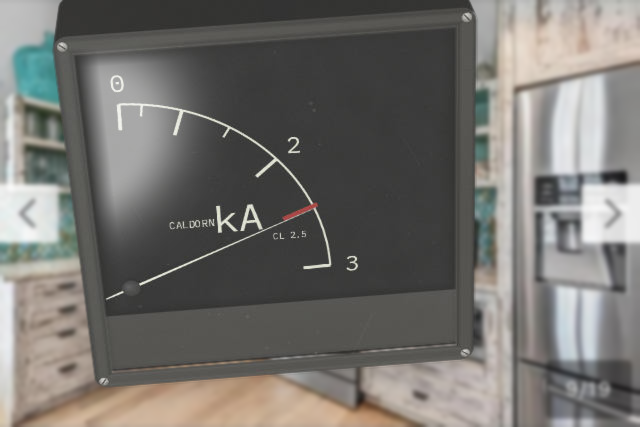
2.5 kA
